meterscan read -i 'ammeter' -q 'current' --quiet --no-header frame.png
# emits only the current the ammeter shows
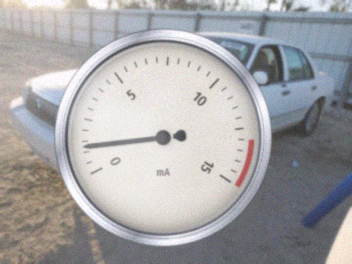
1.25 mA
